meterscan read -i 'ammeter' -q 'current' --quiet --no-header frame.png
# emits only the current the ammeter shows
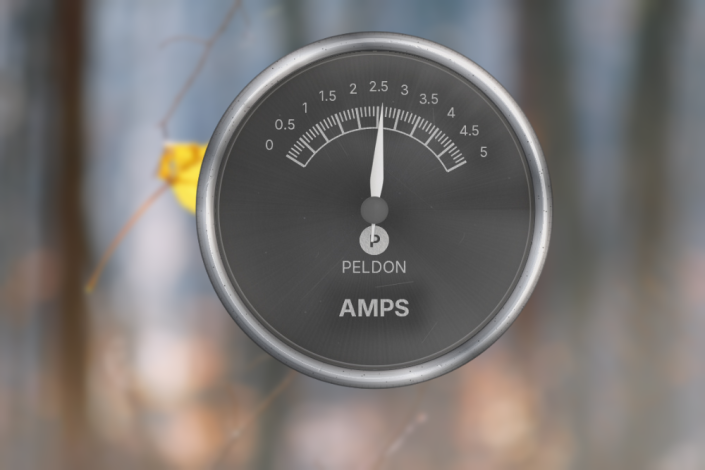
2.6 A
